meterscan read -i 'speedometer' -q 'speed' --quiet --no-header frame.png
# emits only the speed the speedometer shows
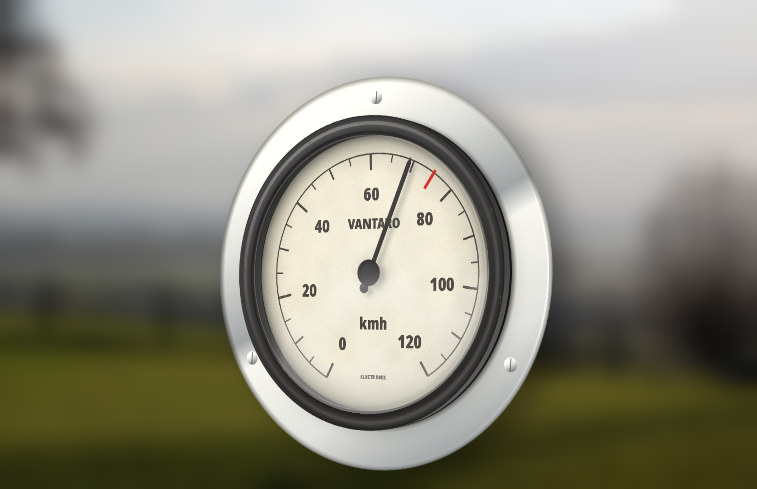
70 km/h
